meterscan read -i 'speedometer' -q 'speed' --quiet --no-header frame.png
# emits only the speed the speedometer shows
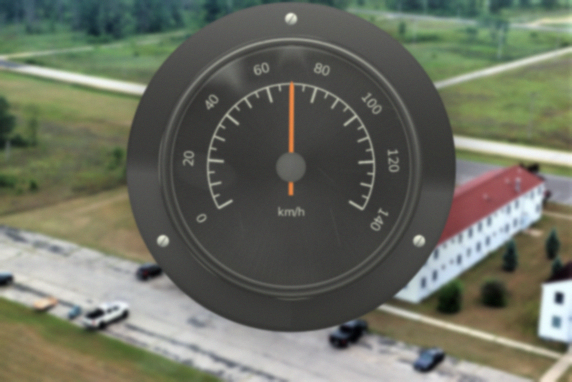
70 km/h
